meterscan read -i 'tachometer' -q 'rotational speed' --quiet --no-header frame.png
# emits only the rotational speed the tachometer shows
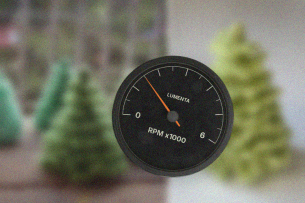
1500 rpm
